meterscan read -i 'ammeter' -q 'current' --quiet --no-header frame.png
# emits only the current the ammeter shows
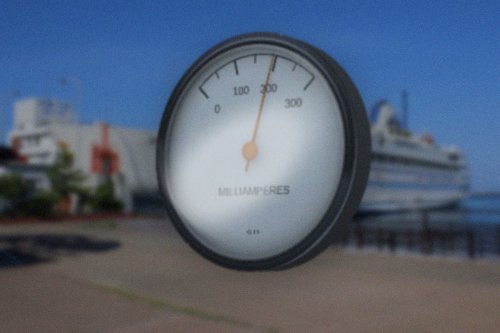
200 mA
